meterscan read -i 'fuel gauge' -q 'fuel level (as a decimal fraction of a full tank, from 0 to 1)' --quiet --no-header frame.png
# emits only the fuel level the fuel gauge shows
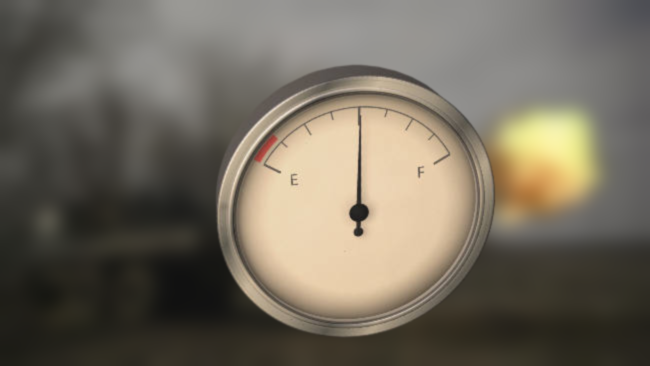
0.5
